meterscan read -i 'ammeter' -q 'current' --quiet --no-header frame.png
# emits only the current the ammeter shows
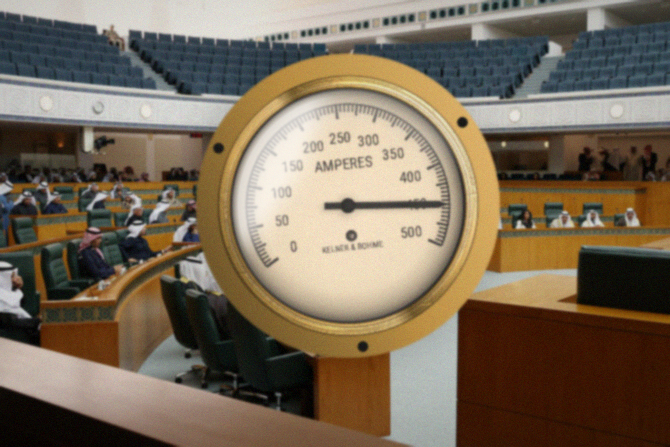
450 A
